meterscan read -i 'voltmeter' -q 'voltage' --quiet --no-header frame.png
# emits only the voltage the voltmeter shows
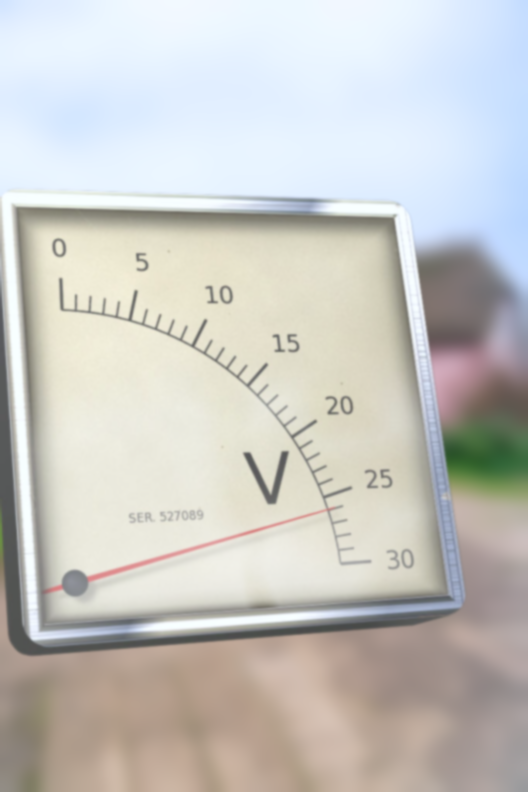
26 V
